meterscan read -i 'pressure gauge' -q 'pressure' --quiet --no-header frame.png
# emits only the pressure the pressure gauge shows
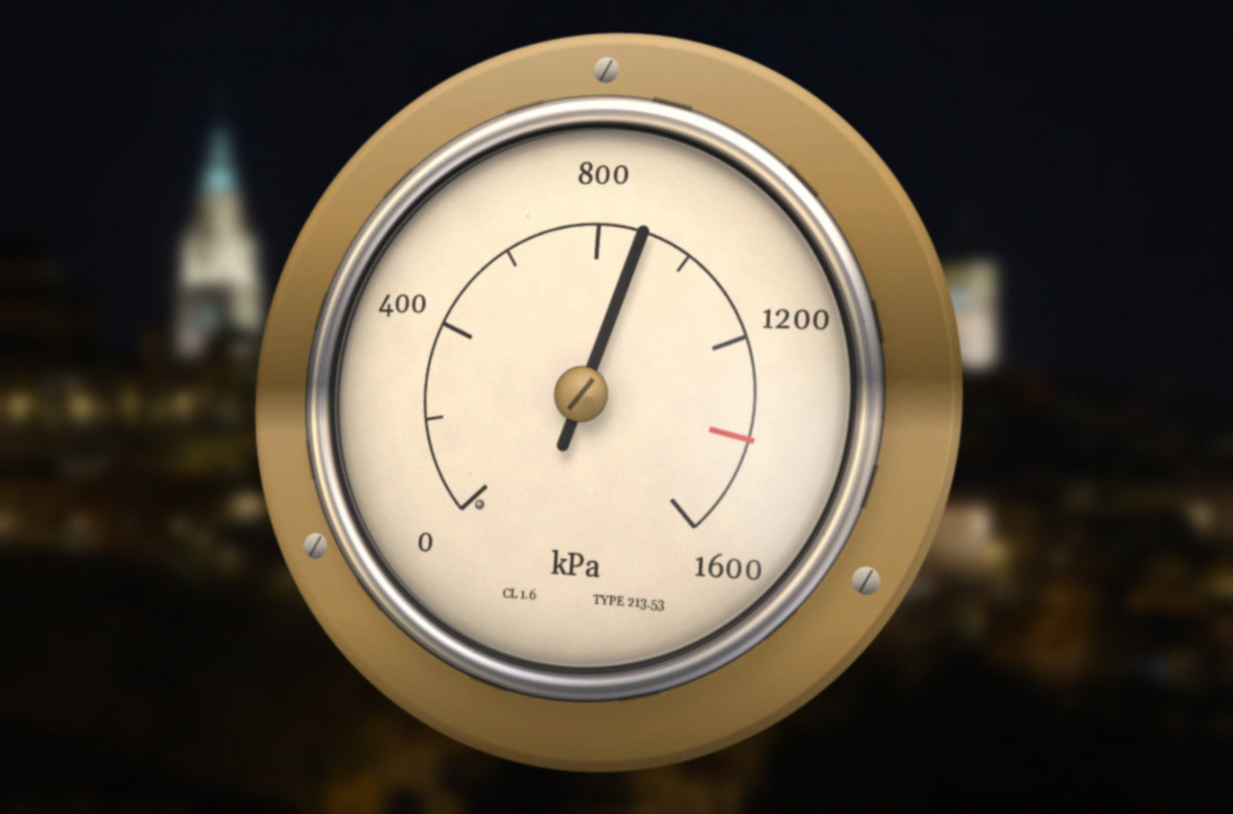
900 kPa
